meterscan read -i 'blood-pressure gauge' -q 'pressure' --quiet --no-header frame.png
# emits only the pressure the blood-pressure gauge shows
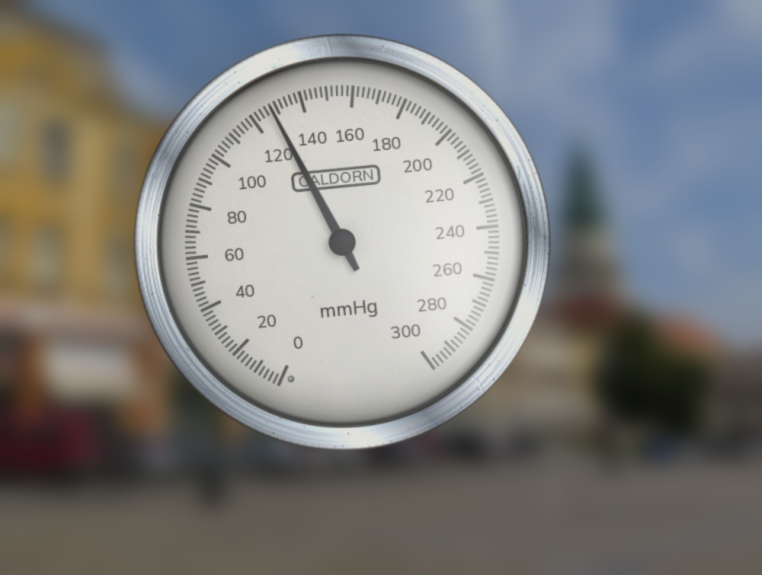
128 mmHg
